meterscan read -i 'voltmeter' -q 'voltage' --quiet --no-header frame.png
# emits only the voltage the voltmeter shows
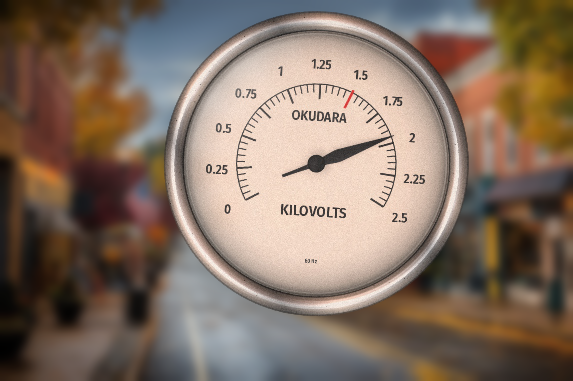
1.95 kV
